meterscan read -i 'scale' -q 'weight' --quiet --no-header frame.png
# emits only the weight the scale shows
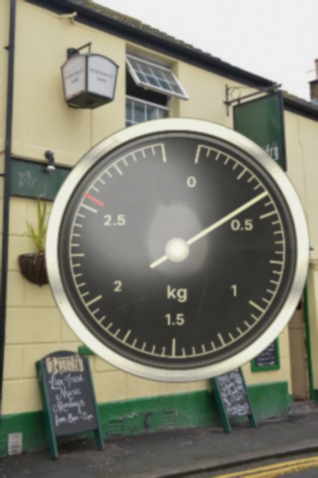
0.4 kg
